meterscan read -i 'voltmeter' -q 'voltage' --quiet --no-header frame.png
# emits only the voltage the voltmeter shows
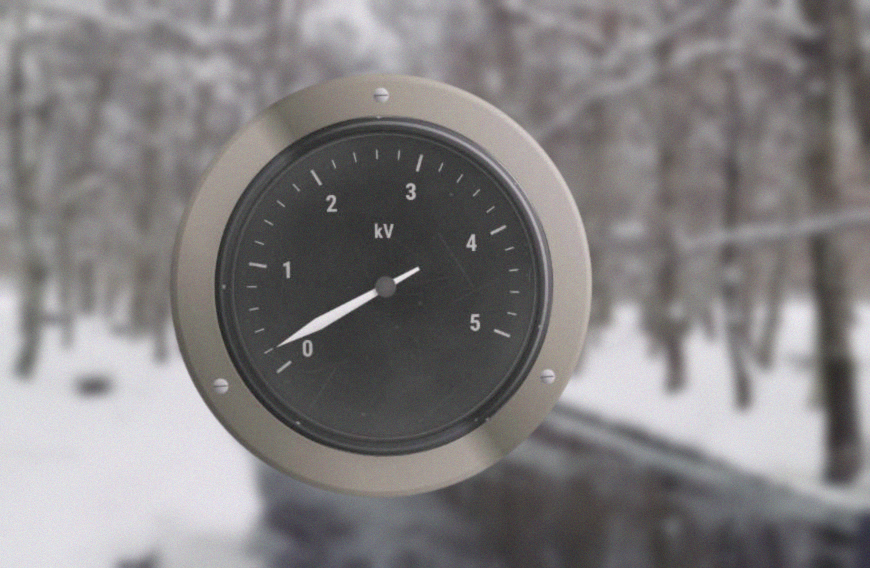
0.2 kV
